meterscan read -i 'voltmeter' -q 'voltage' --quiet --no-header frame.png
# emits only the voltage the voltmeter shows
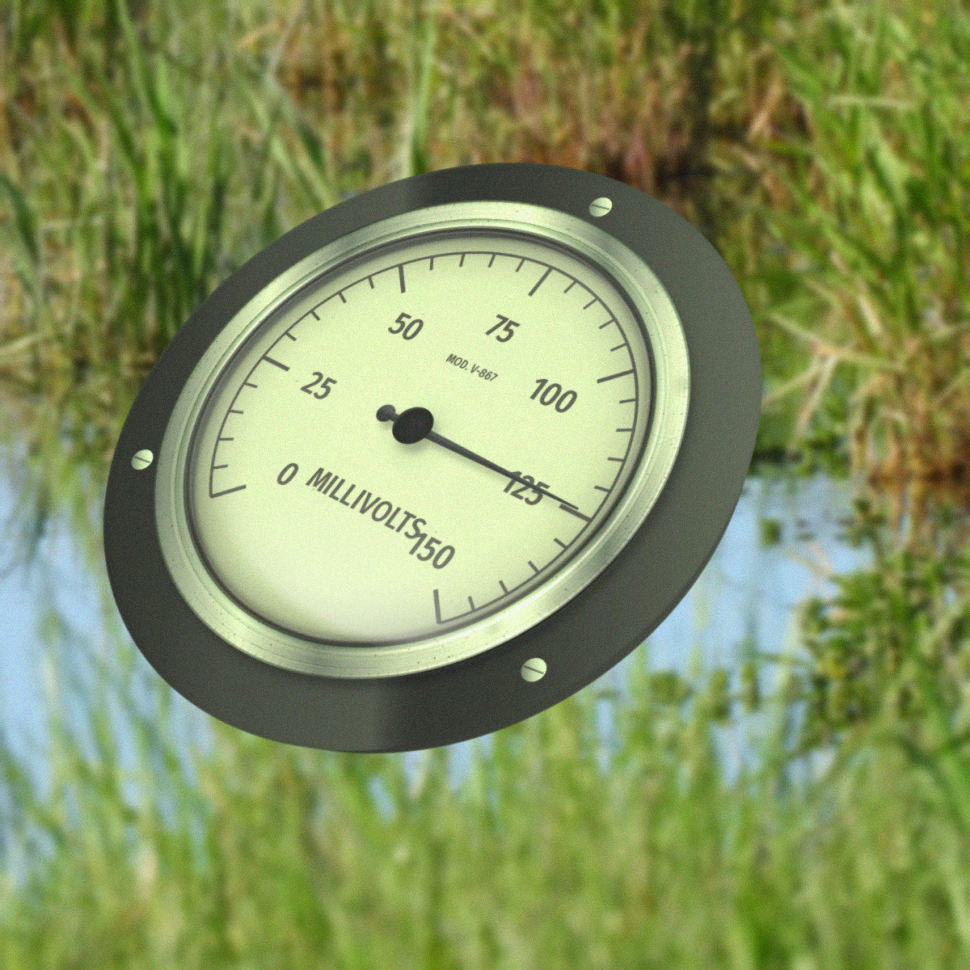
125 mV
